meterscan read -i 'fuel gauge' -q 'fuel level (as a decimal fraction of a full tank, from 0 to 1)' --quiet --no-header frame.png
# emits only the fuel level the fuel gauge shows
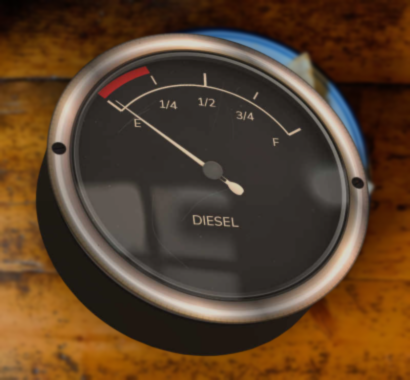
0
